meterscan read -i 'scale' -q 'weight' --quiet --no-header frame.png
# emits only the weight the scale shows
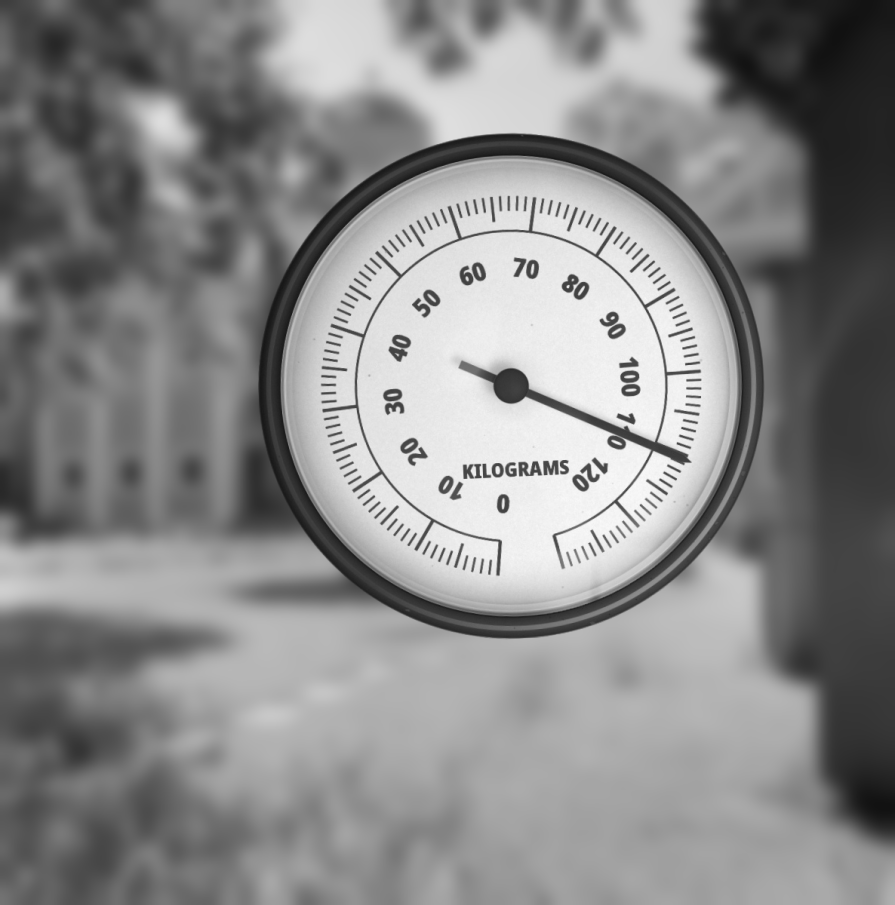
110.5 kg
